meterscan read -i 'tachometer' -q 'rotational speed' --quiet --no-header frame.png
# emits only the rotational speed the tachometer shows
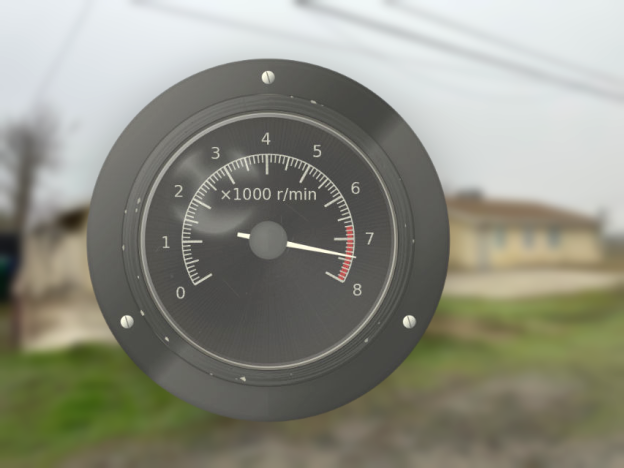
7400 rpm
